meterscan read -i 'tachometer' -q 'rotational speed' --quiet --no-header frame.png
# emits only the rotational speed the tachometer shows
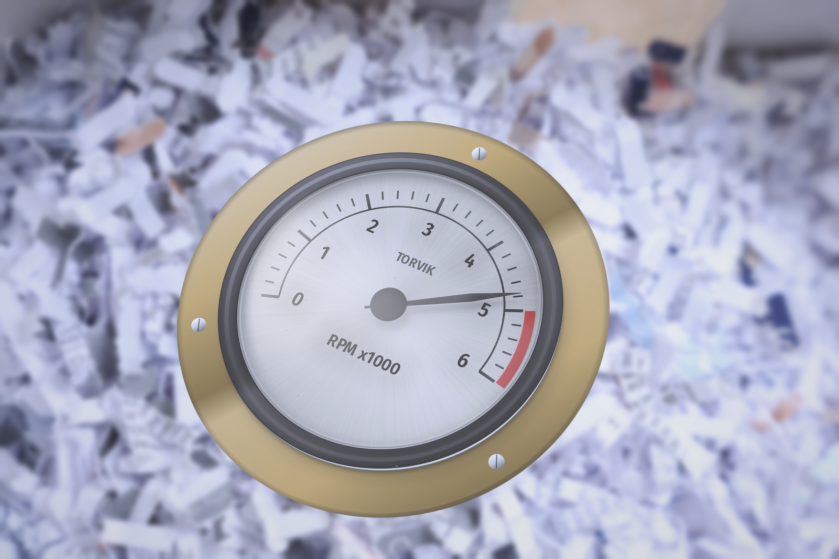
4800 rpm
